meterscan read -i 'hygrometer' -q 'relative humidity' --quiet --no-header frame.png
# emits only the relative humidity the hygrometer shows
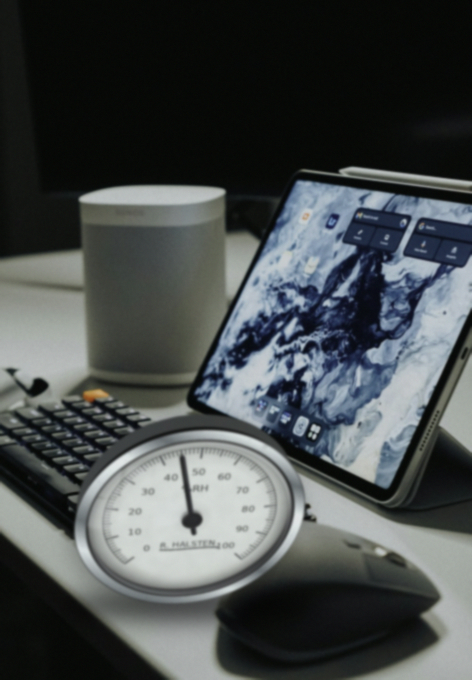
45 %
